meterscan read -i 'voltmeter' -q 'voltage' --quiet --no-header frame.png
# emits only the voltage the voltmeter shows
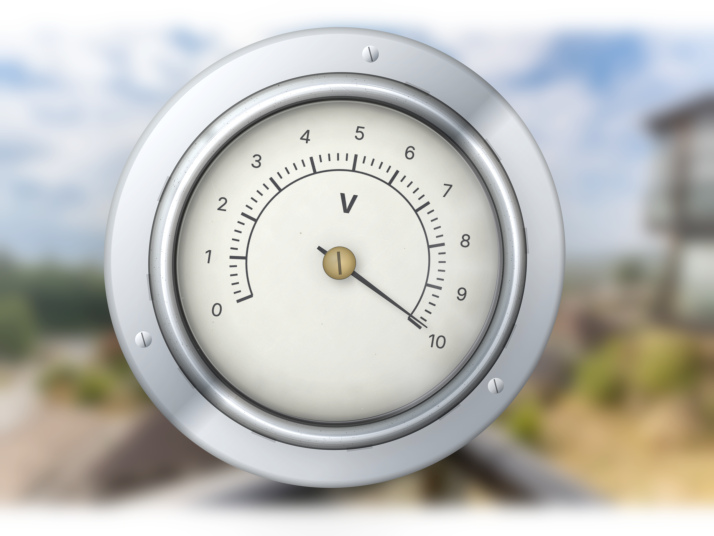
9.9 V
